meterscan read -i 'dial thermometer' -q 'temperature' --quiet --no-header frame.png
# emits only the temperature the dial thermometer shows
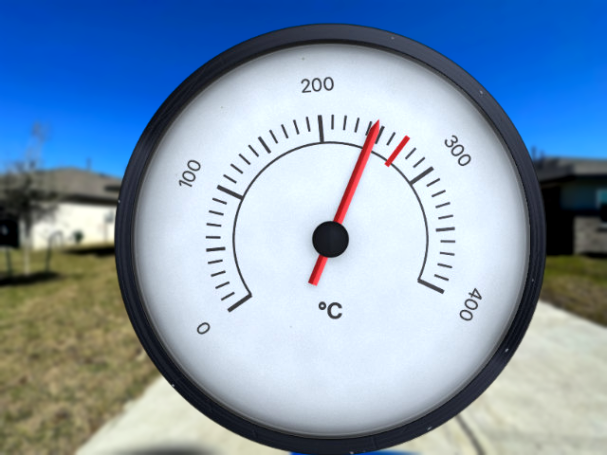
245 °C
